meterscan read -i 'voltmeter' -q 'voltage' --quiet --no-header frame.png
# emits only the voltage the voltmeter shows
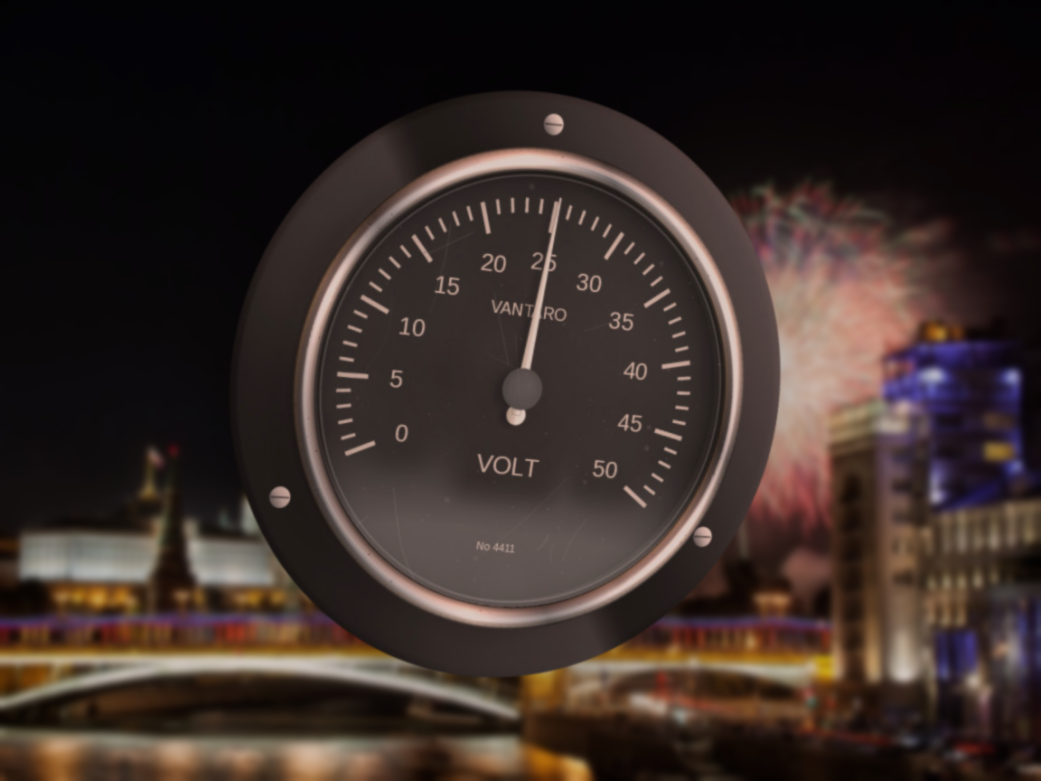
25 V
